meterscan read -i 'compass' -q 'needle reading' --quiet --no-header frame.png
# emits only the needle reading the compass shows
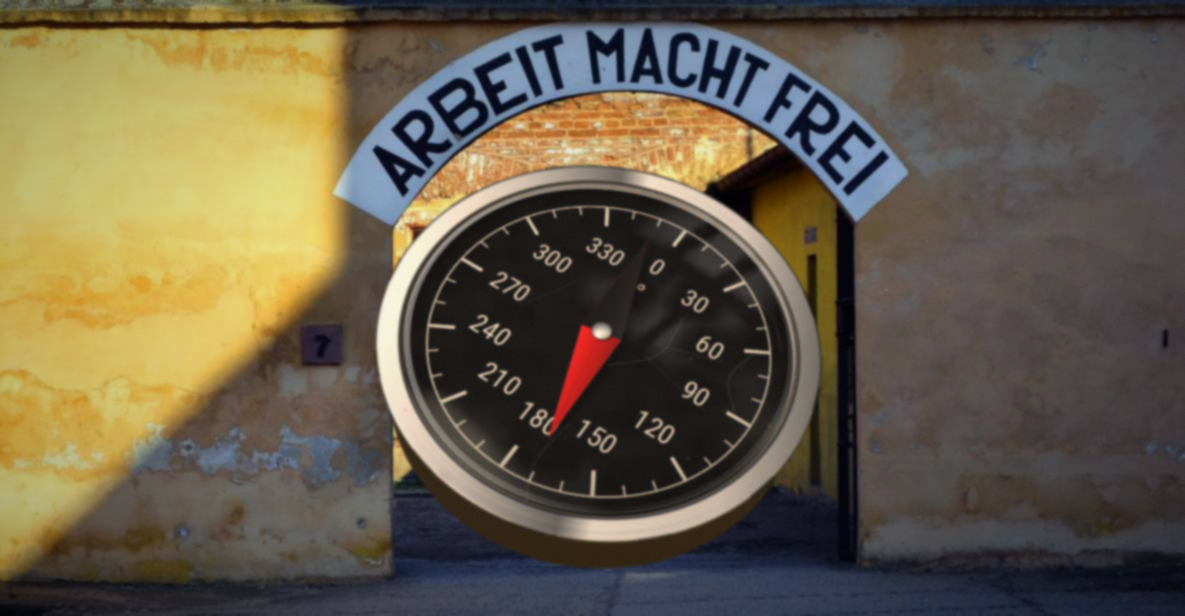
170 °
